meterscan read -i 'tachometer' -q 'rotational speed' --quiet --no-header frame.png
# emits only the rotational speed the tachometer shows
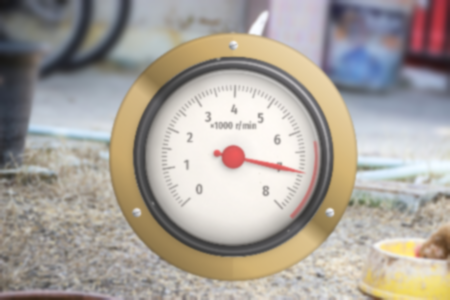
7000 rpm
